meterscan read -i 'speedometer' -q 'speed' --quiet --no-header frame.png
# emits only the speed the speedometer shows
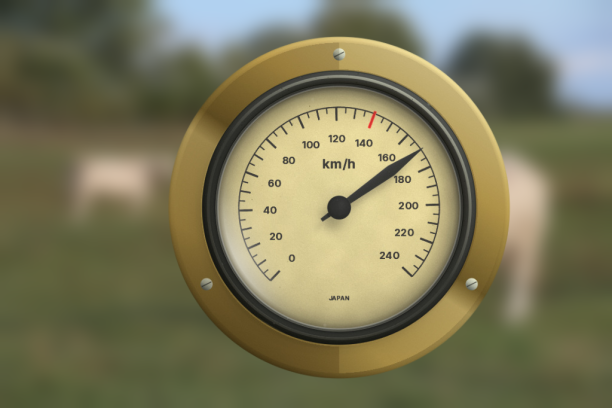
170 km/h
